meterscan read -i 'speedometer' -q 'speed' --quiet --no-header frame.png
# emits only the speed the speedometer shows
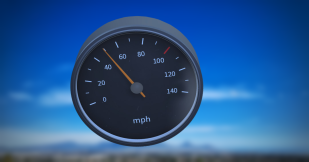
50 mph
